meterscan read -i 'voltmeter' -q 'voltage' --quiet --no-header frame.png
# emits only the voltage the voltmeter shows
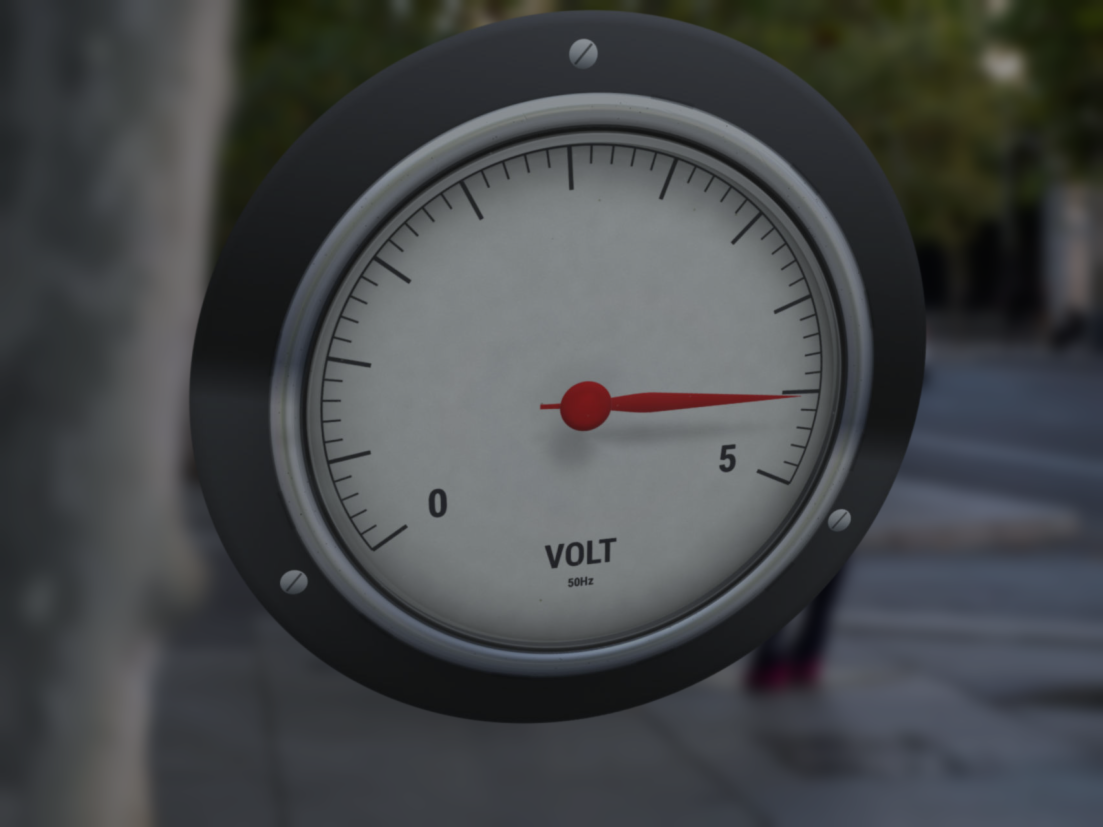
4.5 V
